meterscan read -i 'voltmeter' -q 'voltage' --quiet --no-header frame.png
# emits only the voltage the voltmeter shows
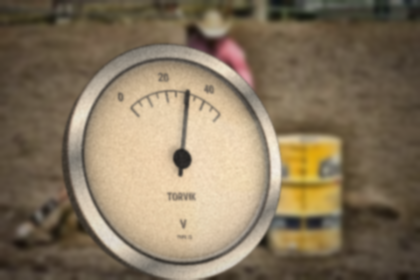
30 V
